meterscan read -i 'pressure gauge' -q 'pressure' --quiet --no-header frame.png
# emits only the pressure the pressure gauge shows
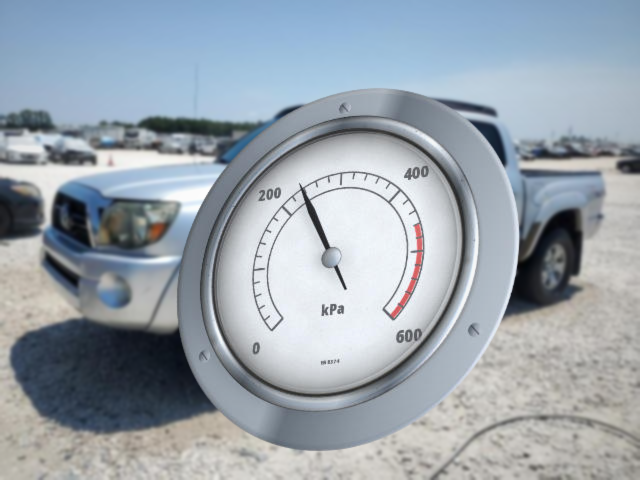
240 kPa
